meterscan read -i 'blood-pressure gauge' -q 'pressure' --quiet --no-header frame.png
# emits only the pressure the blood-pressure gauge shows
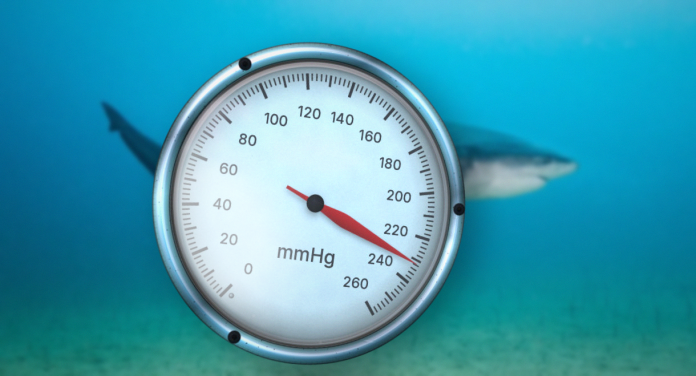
232 mmHg
